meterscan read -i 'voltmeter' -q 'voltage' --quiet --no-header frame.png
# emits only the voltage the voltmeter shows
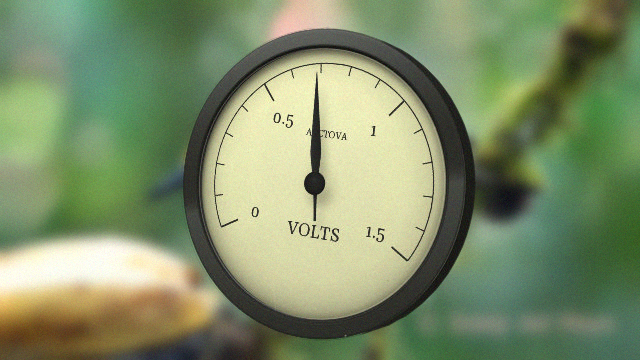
0.7 V
